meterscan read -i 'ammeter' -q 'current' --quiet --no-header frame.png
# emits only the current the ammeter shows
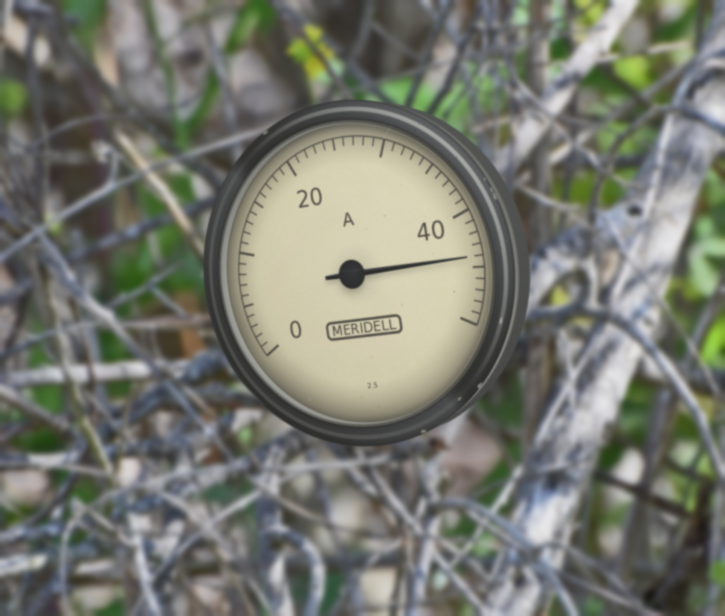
44 A
